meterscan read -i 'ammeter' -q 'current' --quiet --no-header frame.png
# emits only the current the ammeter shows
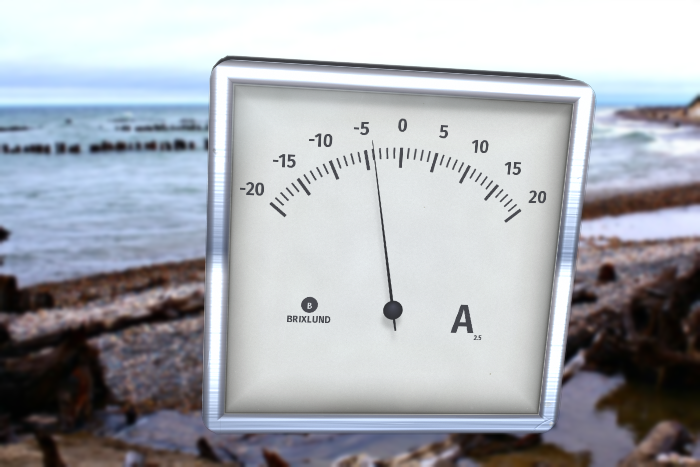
-4 A
